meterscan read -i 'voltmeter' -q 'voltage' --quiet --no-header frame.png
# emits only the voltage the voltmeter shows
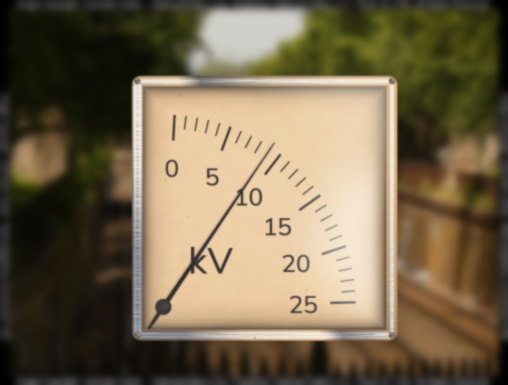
9 kV
